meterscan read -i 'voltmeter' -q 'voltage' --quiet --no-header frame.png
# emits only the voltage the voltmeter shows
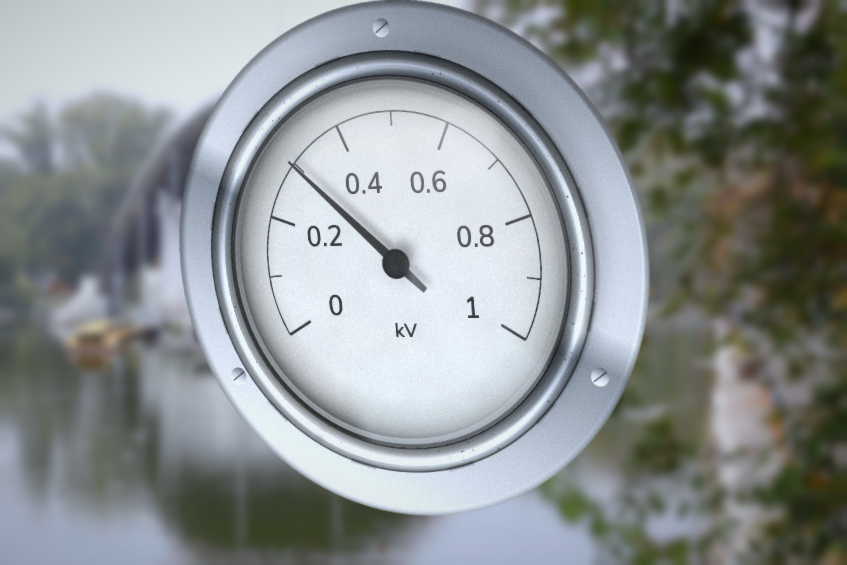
0.3 kV
